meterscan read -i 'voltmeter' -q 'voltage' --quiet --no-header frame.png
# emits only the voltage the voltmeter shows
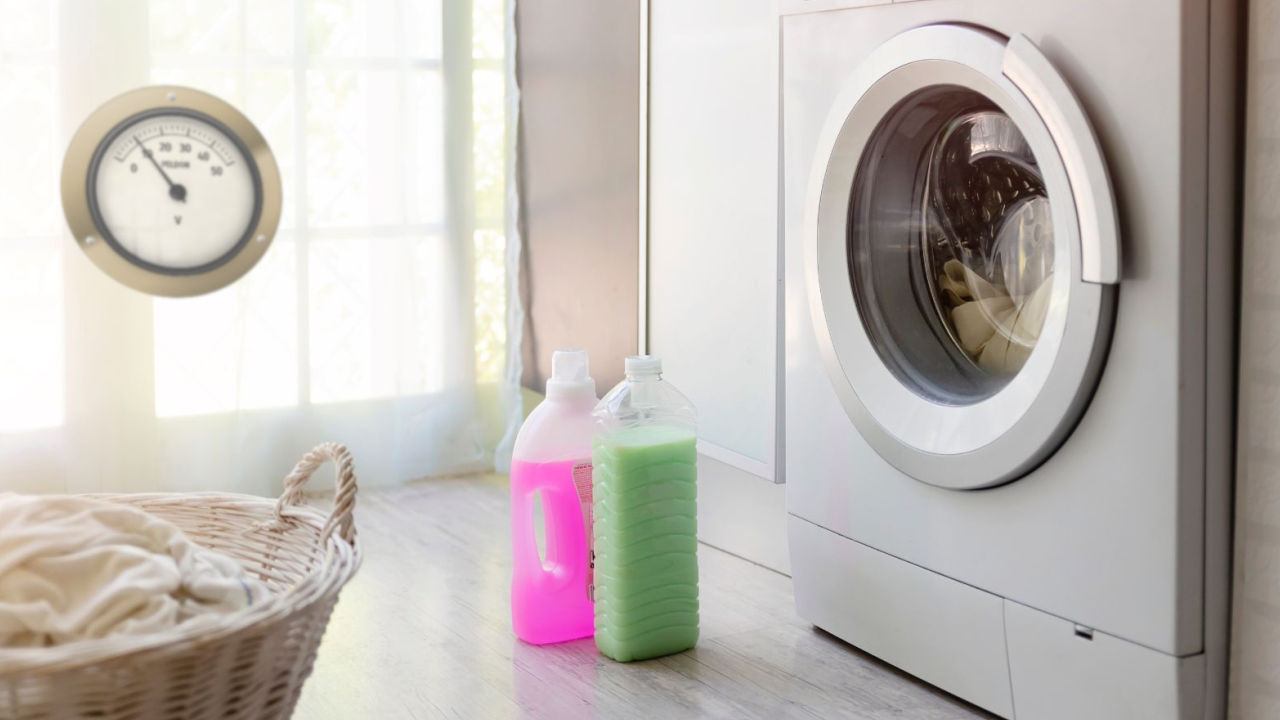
10 V
